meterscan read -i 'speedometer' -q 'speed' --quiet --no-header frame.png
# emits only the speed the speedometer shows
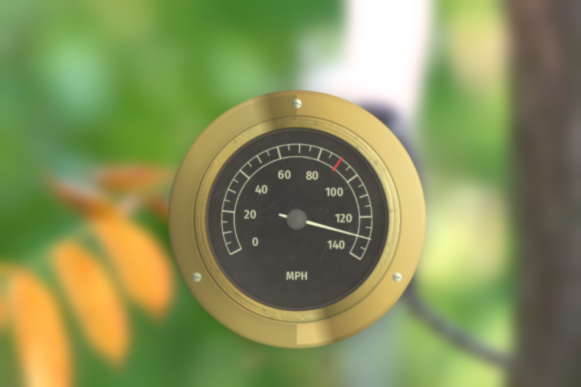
130 mph
